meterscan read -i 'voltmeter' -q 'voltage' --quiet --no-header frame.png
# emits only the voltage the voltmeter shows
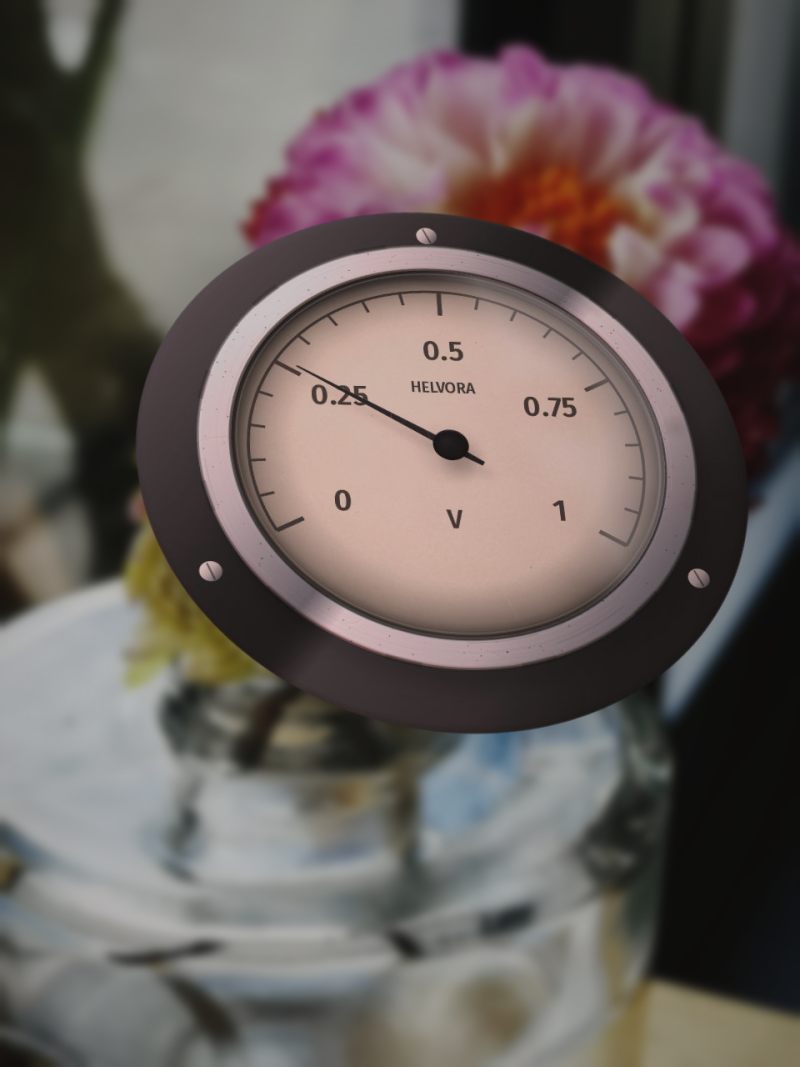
0.25 V
